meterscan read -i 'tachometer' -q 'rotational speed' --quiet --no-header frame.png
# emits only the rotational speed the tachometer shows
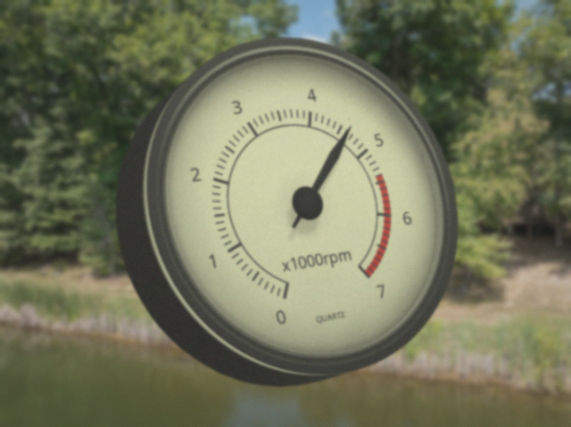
4600 rpm
